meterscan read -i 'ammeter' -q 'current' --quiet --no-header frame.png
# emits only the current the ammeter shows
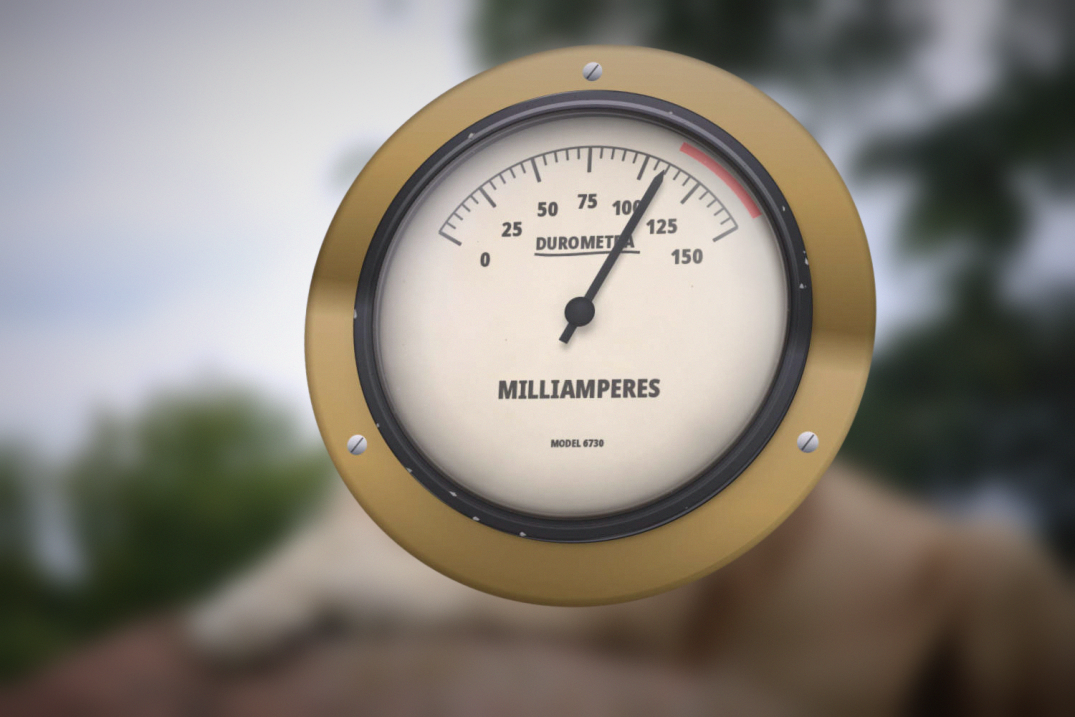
110 mA
